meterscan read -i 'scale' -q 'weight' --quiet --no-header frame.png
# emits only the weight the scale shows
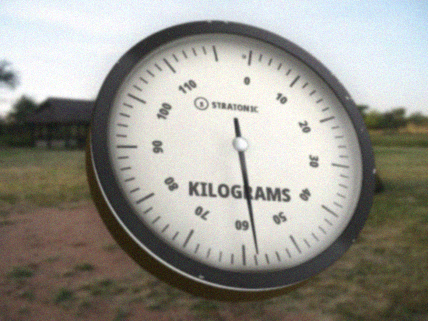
58 kg
